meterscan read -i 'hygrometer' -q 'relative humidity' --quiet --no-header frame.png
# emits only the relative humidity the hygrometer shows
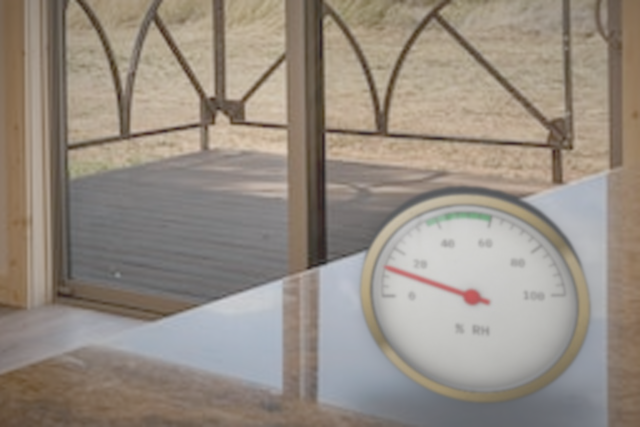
12 %
